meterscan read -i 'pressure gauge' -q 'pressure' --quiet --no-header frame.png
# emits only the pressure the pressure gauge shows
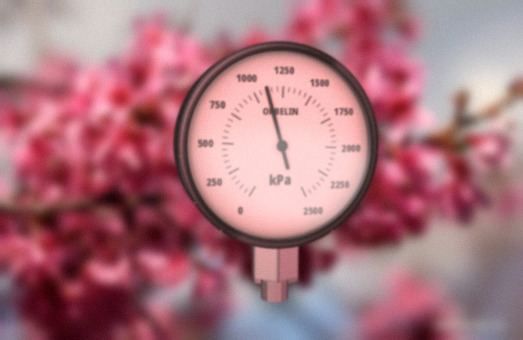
1100 kPa
